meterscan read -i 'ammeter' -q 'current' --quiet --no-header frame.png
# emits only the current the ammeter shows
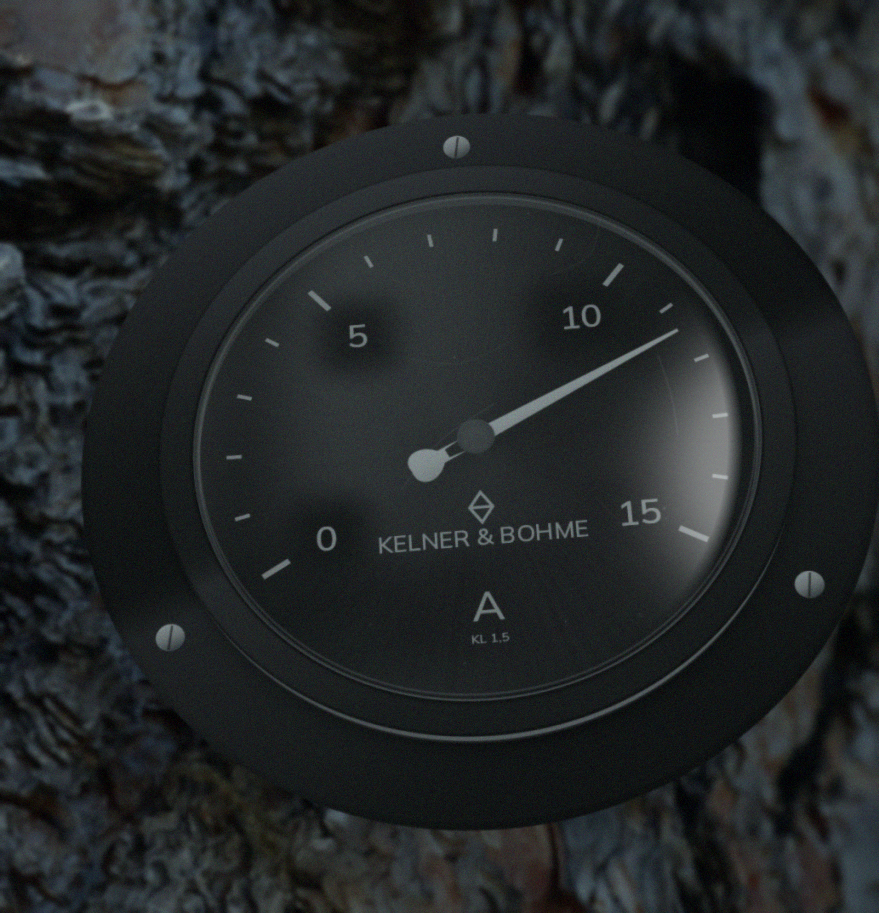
11.5 A
